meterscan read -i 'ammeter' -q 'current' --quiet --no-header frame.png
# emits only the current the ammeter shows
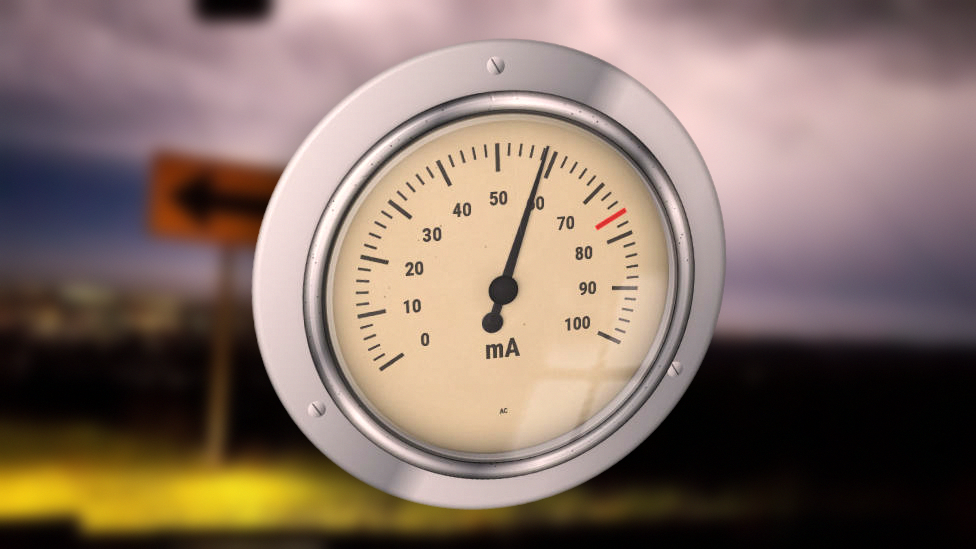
58 mA
